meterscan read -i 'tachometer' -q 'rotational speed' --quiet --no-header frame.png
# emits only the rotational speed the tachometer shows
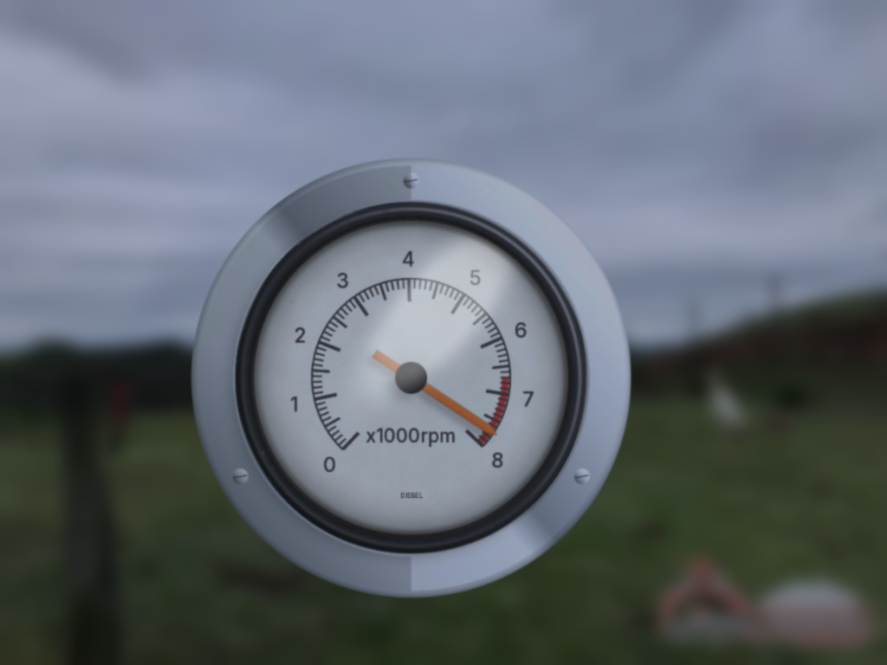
7700 rpm
